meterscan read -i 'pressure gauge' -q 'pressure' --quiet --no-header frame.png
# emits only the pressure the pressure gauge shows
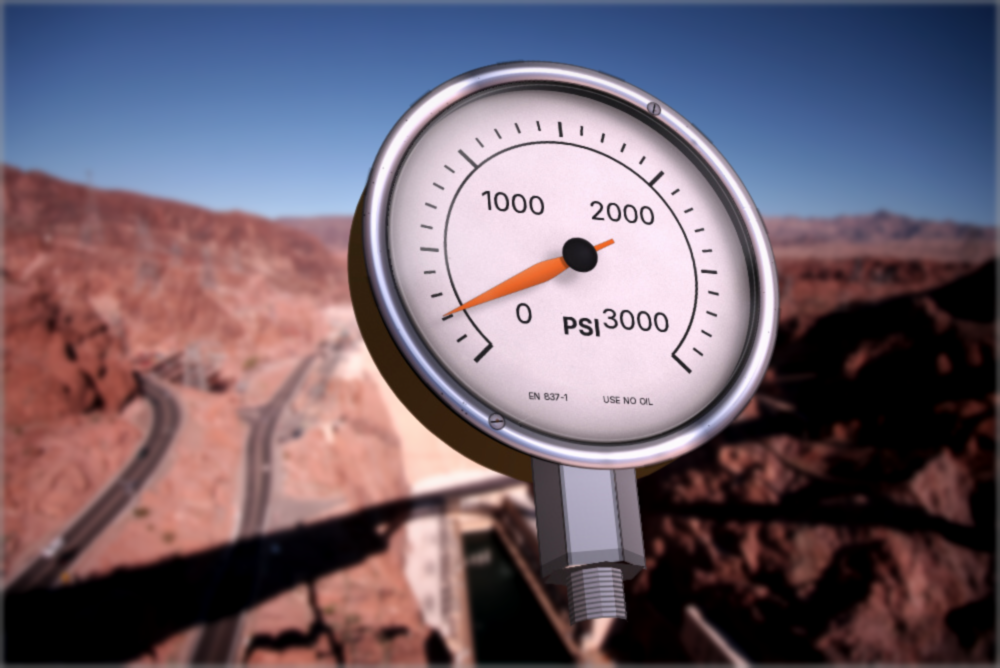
200 psi
